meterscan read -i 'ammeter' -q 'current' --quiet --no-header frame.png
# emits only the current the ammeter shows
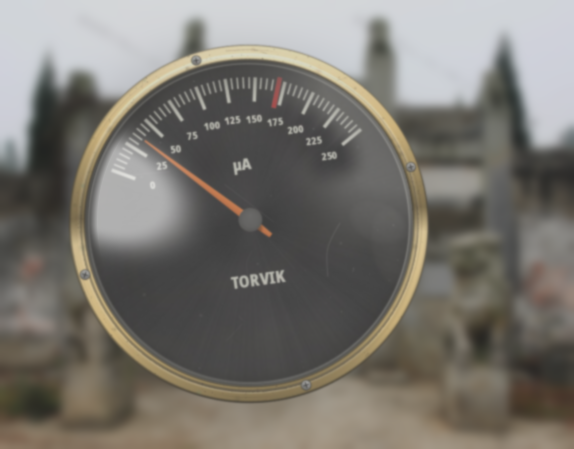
35 µA
